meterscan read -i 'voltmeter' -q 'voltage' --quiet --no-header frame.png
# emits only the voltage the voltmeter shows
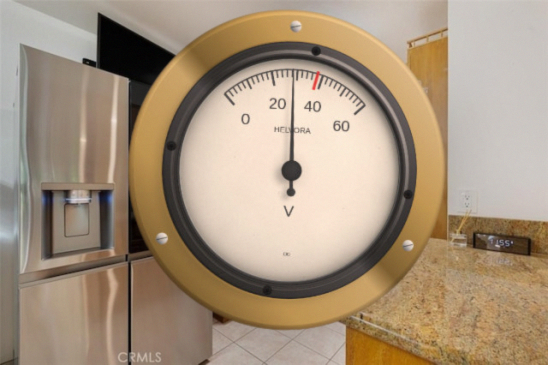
28 V
